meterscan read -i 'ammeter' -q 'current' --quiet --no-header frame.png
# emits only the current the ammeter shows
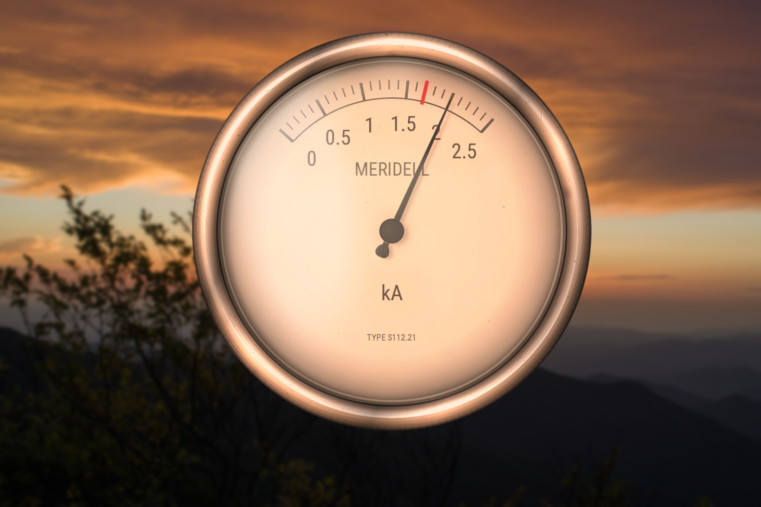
2 kA
